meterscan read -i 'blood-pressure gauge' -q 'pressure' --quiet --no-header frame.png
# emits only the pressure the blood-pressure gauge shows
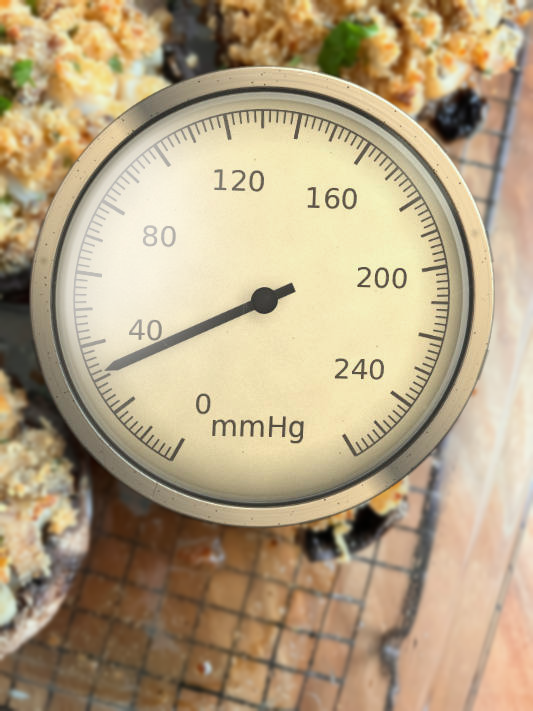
32 mmHg
